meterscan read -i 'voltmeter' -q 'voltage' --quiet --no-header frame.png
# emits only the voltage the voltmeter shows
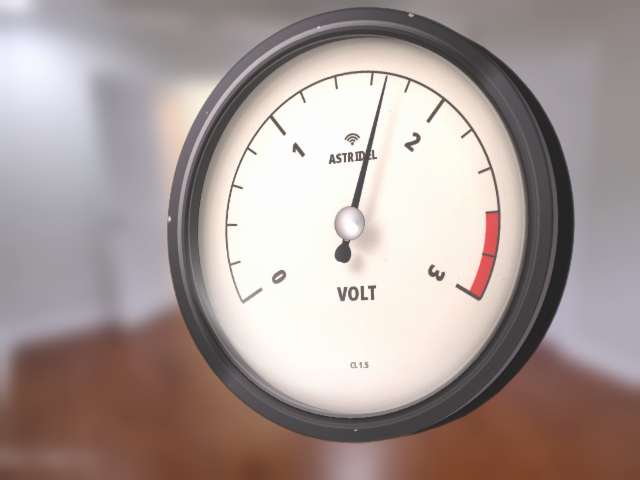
1.7 V
